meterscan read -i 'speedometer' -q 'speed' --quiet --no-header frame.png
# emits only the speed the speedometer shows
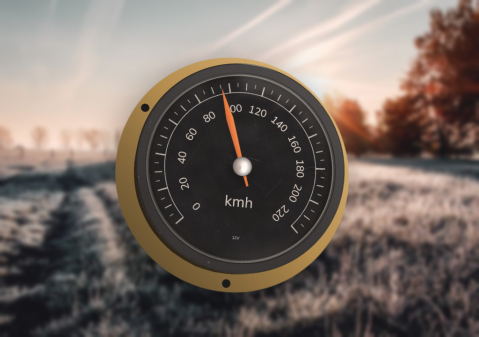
95 km/h
